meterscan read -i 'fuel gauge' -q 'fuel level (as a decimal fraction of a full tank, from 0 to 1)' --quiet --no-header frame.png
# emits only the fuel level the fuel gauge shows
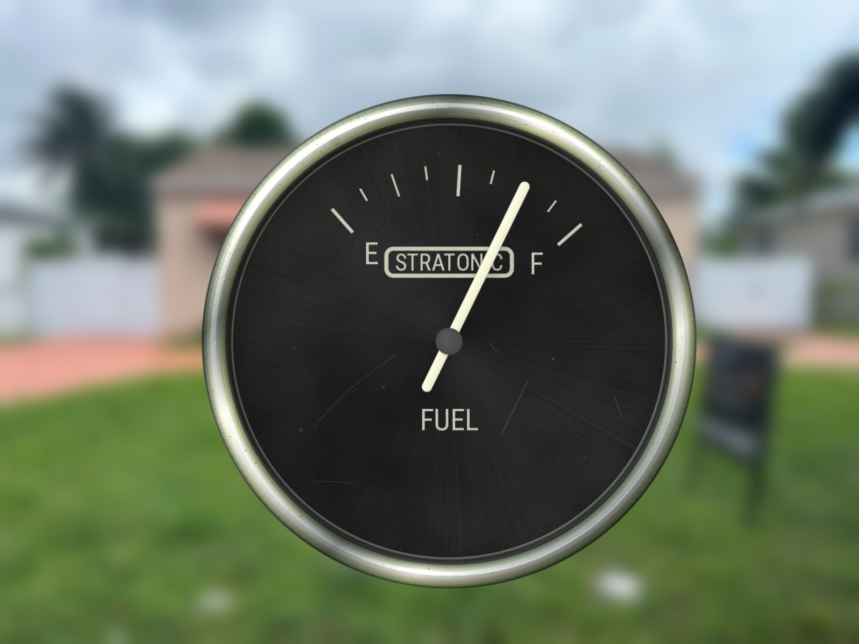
0.75
